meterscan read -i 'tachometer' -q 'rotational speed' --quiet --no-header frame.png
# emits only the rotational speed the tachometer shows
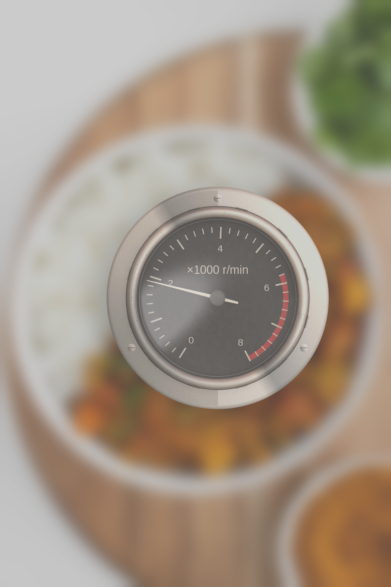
1900 rpm
